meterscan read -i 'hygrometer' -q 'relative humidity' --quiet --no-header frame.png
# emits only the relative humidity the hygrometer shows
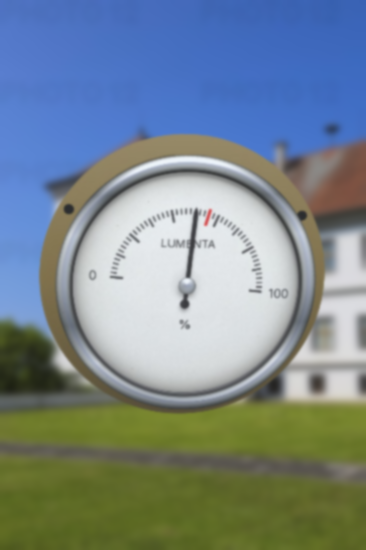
50 %
